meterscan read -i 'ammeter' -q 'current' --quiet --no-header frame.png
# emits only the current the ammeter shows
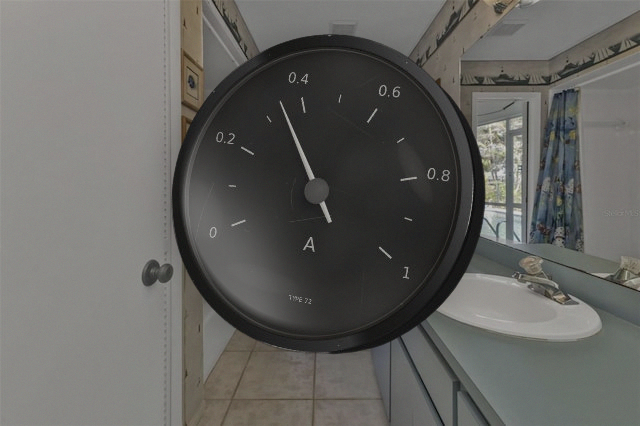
0.35 A
